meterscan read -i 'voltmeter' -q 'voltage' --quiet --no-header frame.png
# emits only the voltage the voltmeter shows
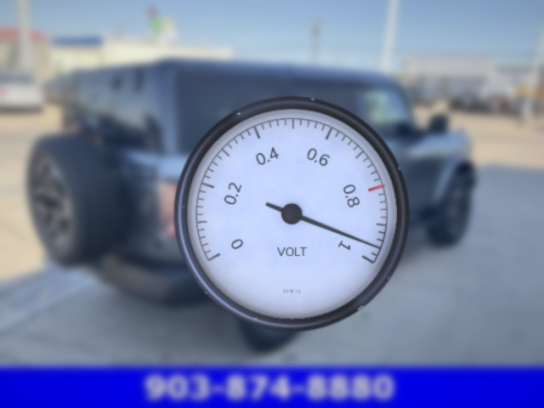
0.96 V
